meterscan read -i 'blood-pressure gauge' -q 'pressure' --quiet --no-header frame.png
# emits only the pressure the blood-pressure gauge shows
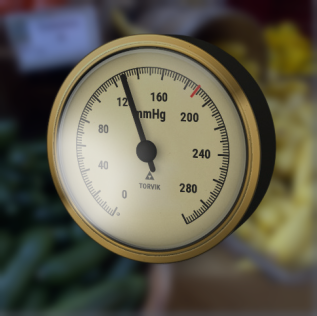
130 mmHg
